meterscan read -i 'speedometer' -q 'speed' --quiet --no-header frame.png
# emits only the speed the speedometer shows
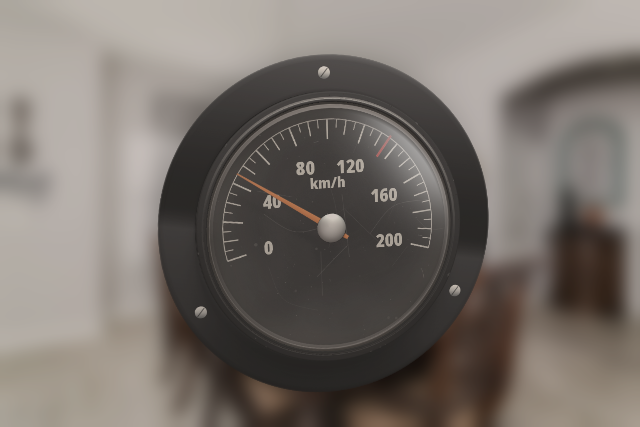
45 km/h
